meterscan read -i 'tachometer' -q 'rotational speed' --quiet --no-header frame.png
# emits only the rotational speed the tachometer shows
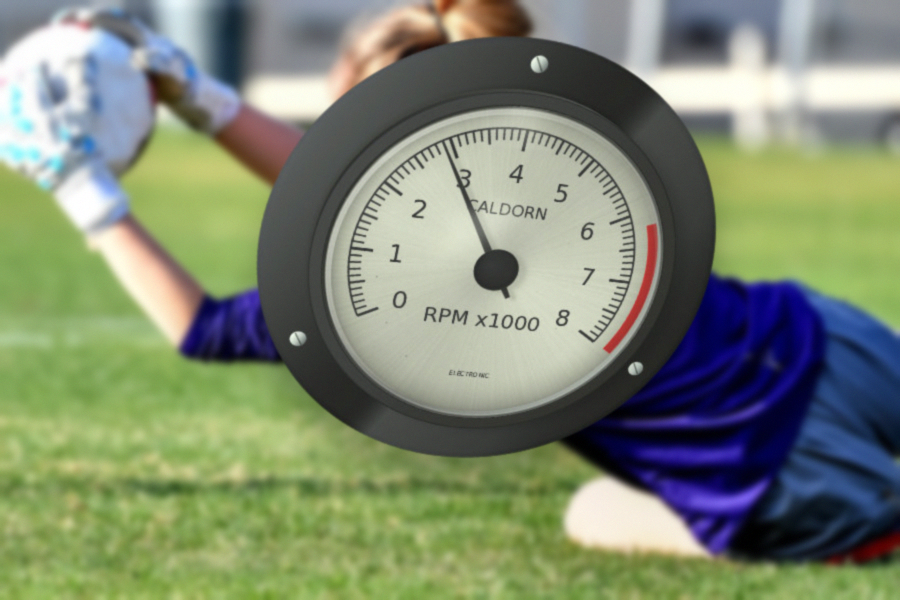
2900 rpm
